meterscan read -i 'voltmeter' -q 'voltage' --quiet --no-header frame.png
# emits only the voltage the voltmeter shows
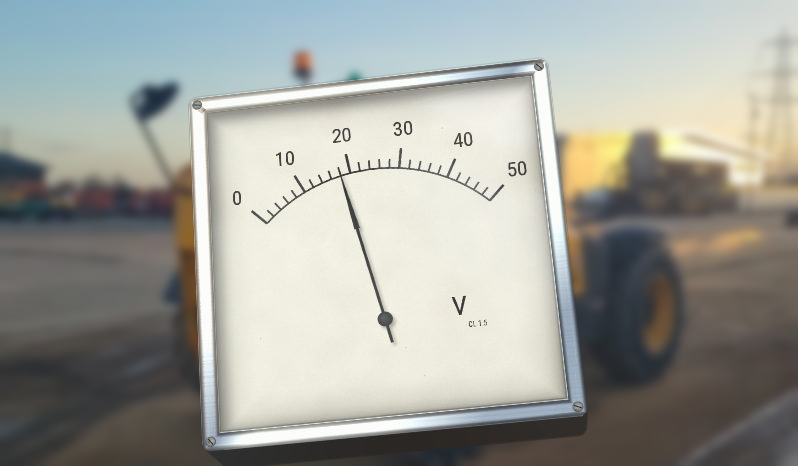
18 V
